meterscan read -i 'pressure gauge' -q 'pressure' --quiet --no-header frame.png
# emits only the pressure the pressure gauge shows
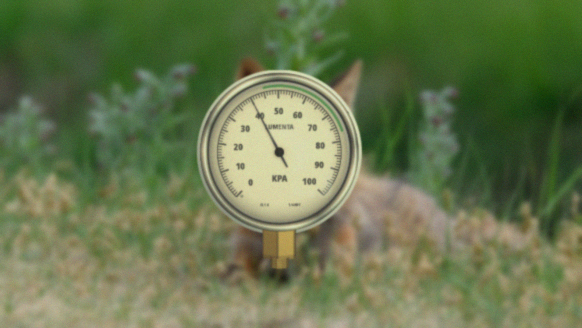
40 kPa
